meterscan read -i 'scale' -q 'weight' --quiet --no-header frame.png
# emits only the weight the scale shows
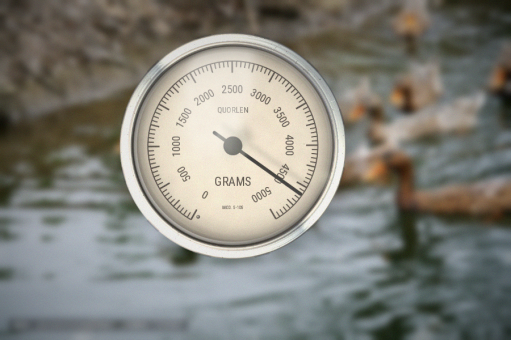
4600 g
